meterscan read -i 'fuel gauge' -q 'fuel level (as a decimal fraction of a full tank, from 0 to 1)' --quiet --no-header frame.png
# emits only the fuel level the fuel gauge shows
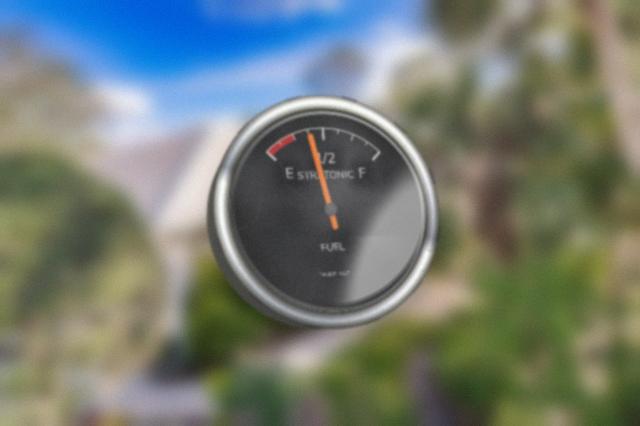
0.375
